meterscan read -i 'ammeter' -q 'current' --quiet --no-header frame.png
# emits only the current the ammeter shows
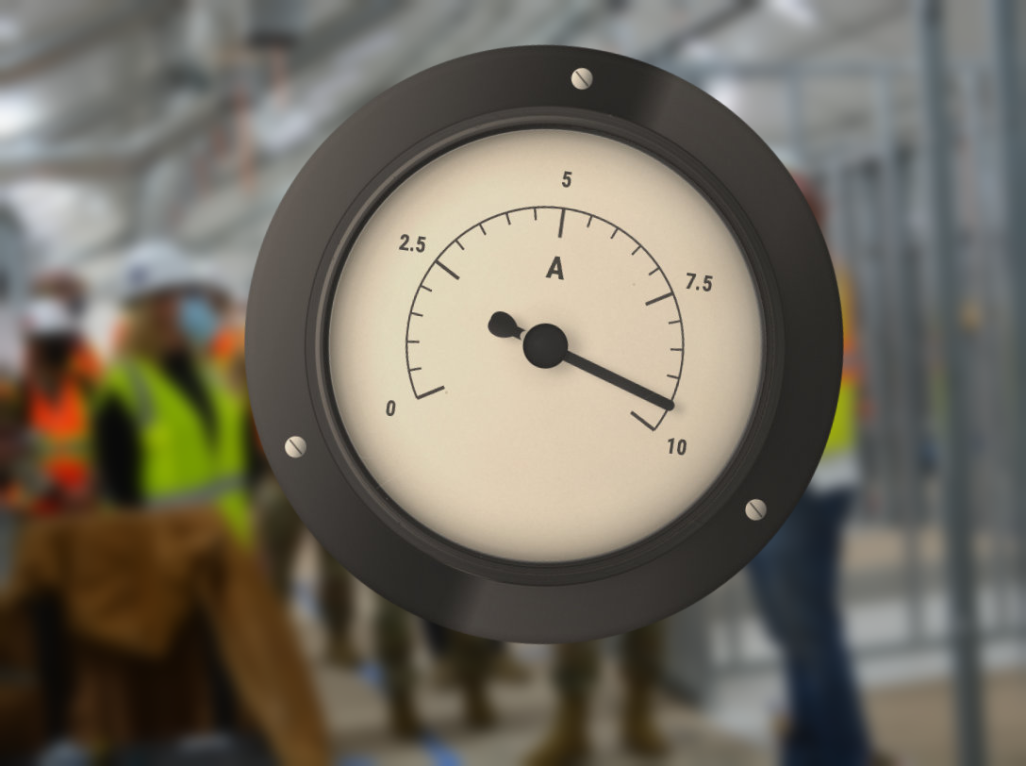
9.5 A
